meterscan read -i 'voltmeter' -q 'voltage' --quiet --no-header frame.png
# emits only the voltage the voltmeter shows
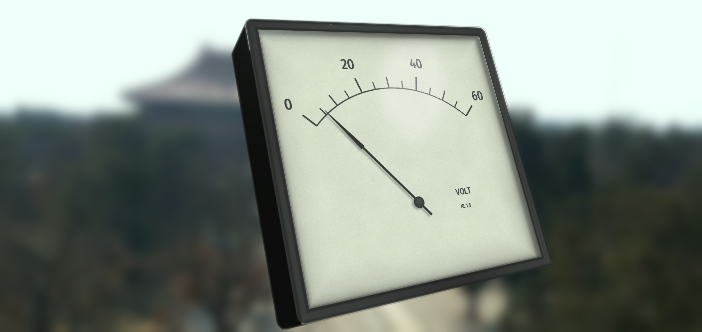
5 V
